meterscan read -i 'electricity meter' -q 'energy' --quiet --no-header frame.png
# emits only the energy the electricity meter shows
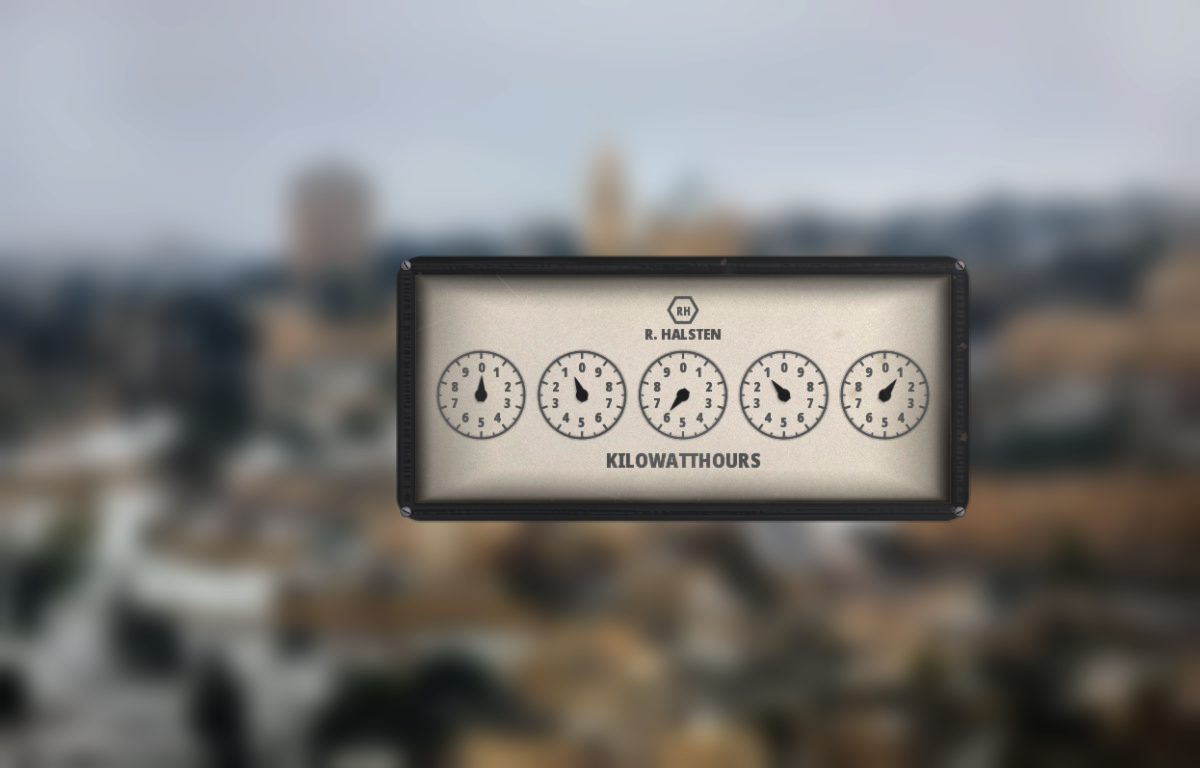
611 kWh
